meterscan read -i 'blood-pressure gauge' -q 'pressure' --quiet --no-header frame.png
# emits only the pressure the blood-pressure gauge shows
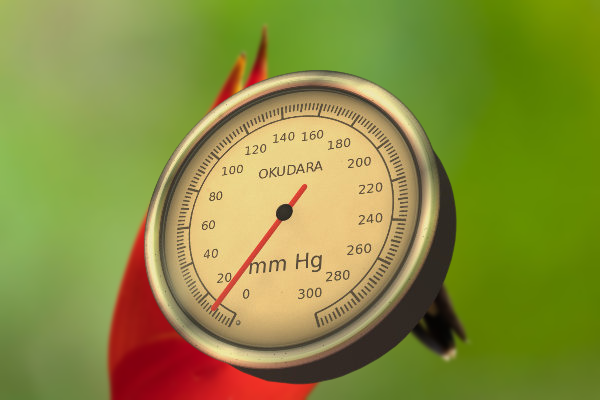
10 mmHg
